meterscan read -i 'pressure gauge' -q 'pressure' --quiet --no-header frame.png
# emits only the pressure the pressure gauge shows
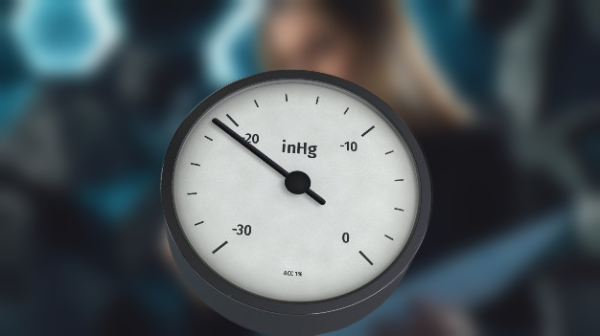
-21 inHg
